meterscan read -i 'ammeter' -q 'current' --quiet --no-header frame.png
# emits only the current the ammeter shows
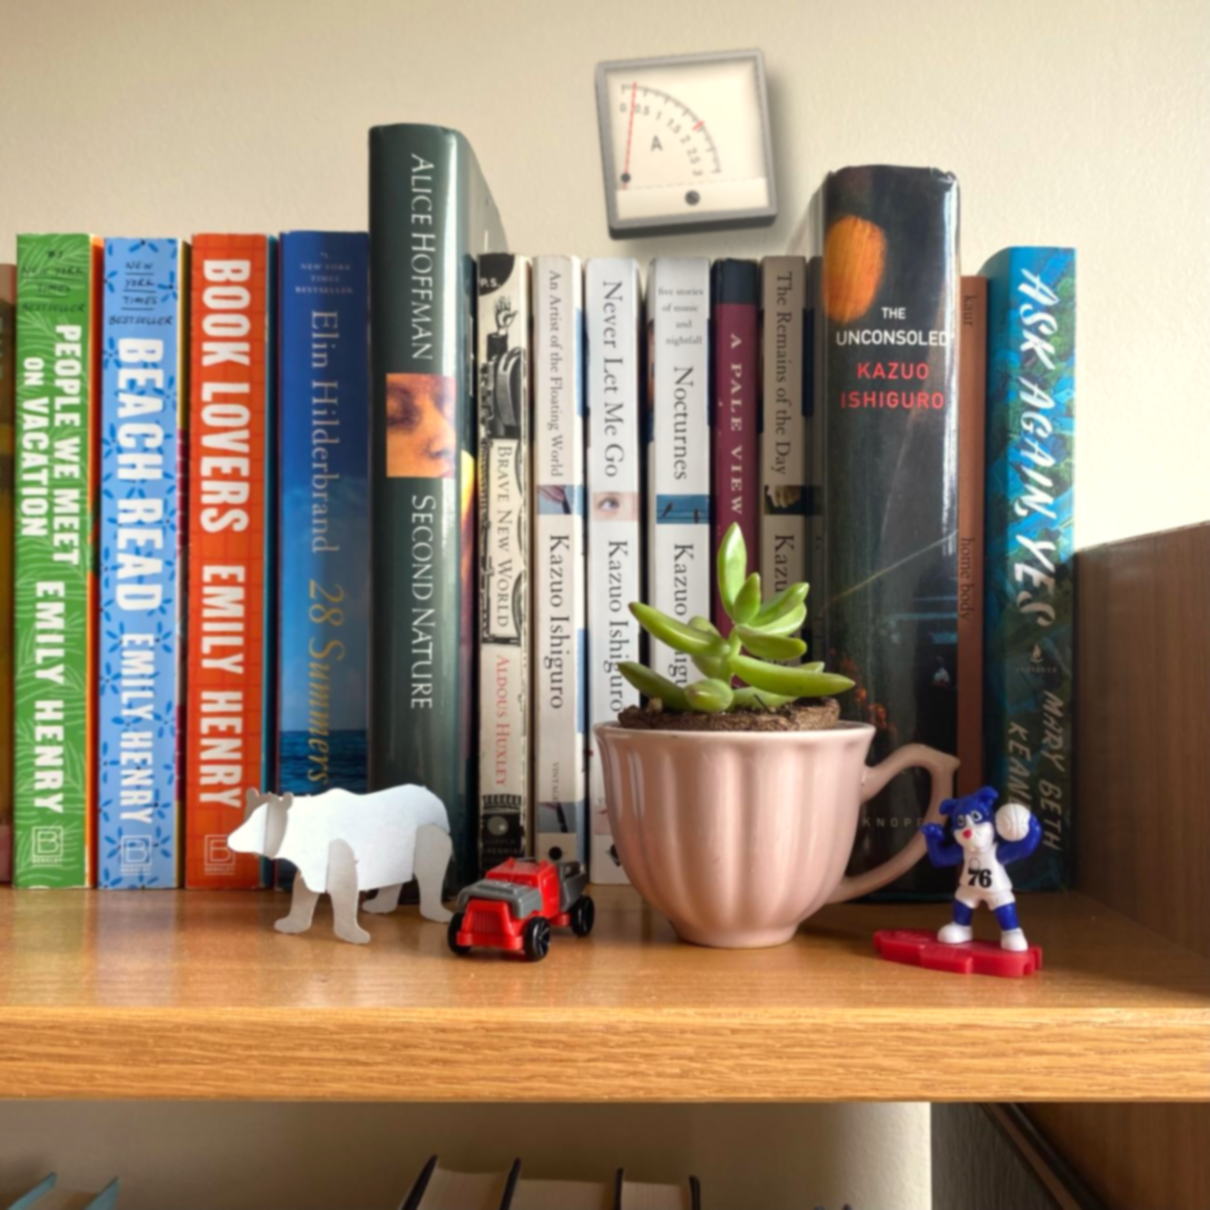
0.25 A
